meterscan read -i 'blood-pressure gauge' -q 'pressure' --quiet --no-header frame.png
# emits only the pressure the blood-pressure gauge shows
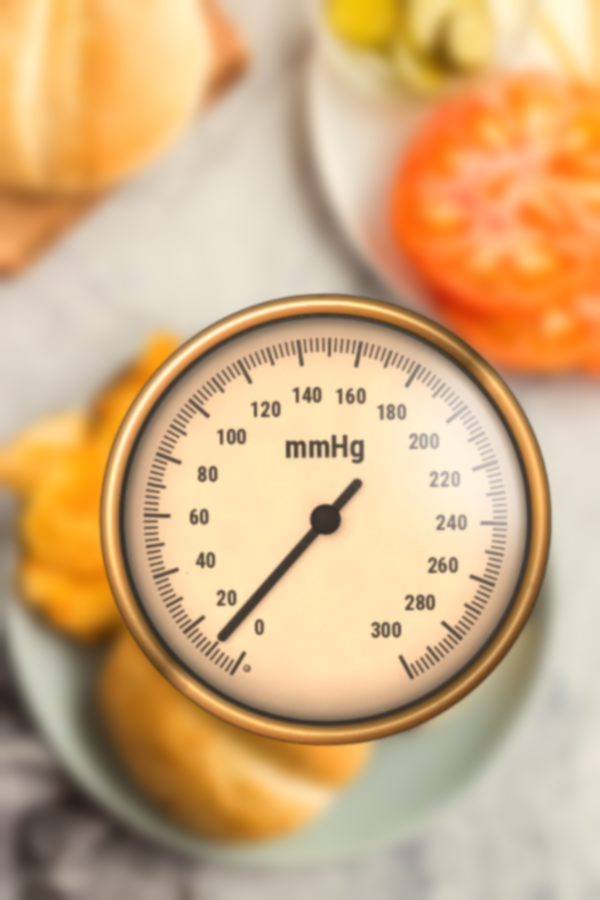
10 mmHg
